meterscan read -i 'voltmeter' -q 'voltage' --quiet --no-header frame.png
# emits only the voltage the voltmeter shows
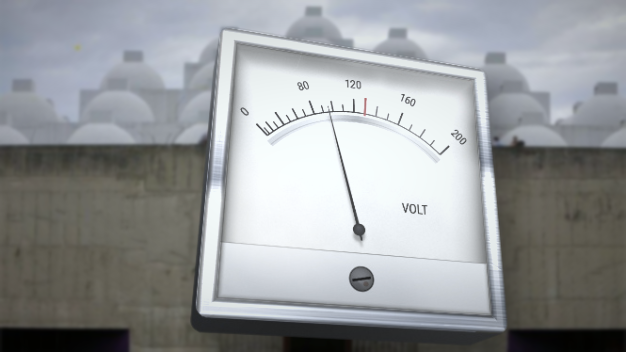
95 V
